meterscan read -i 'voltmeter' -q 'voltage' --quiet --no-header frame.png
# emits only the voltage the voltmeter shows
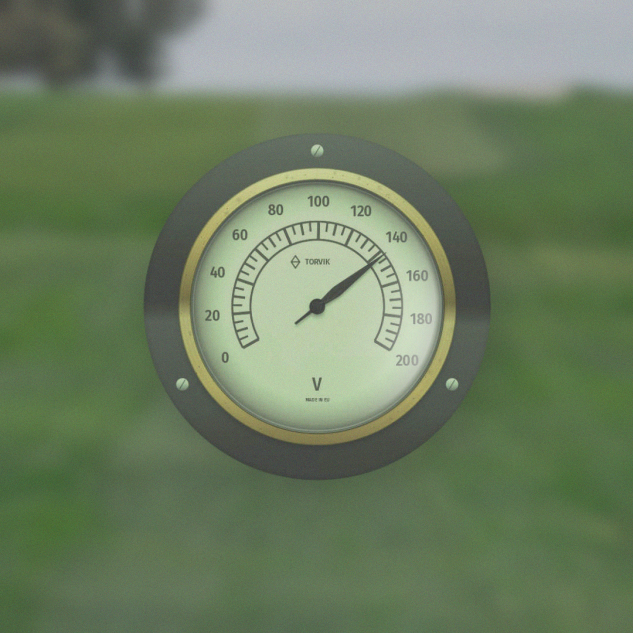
142.5 V
